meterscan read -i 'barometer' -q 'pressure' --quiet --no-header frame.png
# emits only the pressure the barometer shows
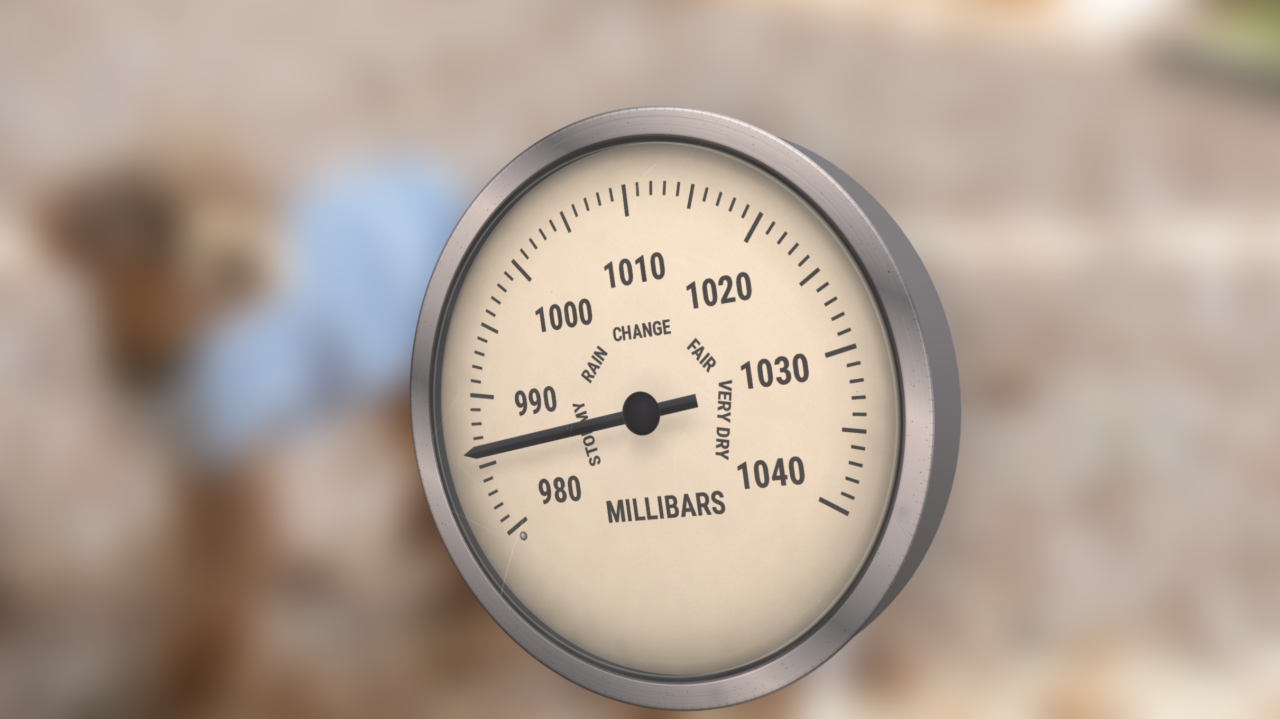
986 mbar
